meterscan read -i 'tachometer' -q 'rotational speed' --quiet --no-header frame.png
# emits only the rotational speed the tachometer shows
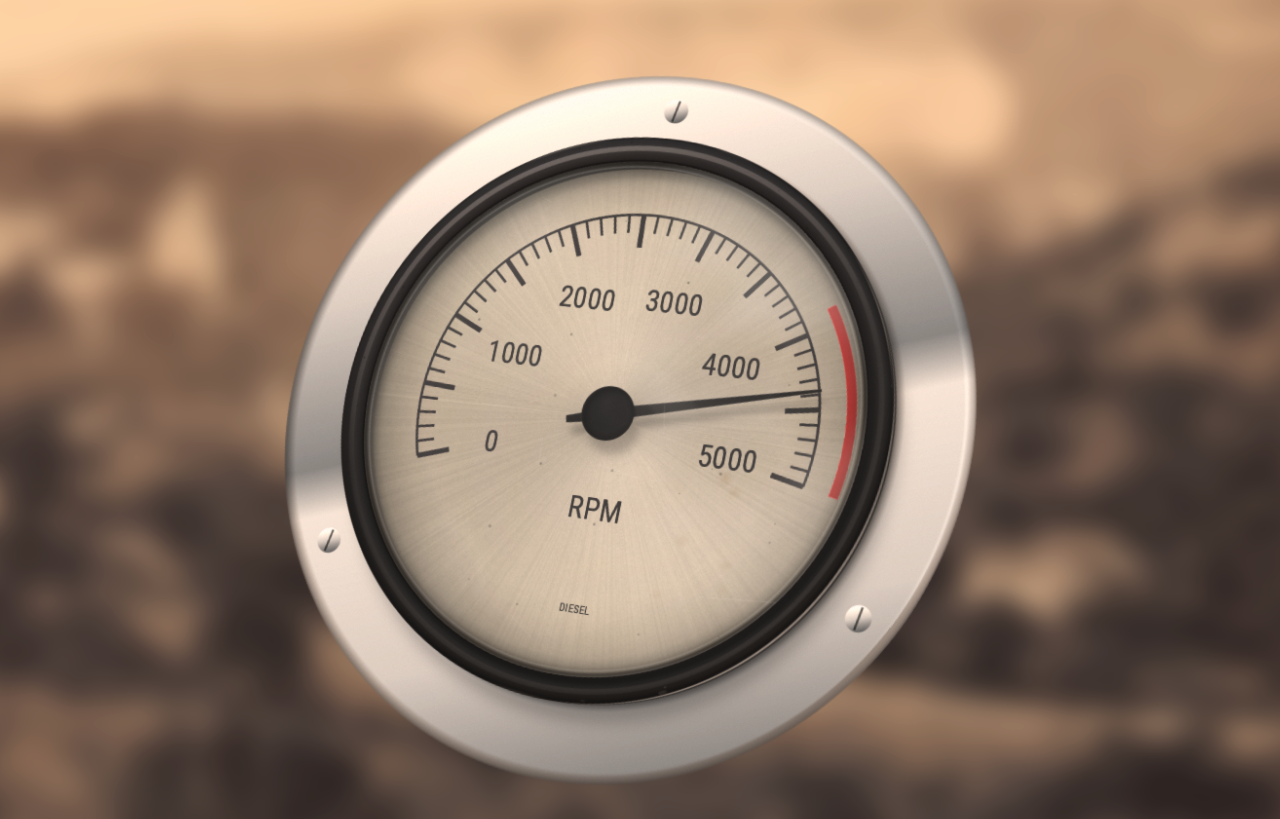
4400 rpm
